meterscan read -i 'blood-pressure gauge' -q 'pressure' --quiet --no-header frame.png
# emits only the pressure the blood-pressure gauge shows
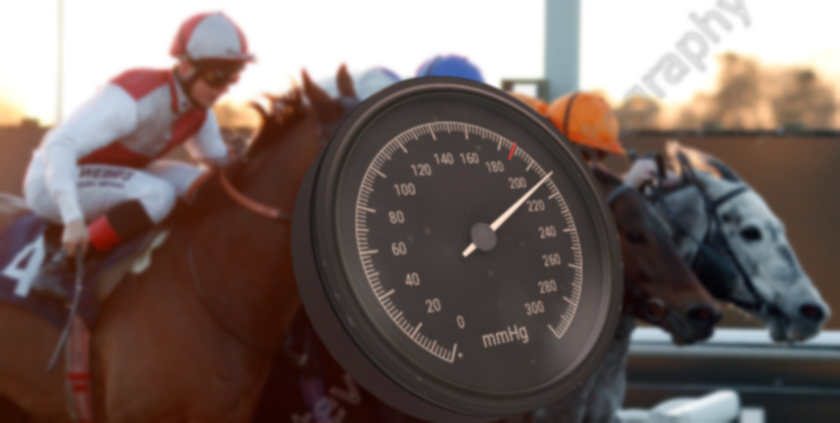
210 mmHg
